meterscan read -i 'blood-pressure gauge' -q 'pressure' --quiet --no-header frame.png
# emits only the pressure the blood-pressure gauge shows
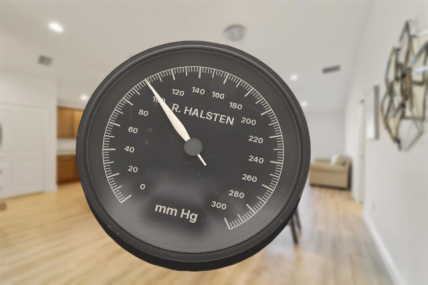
100 mmHg
